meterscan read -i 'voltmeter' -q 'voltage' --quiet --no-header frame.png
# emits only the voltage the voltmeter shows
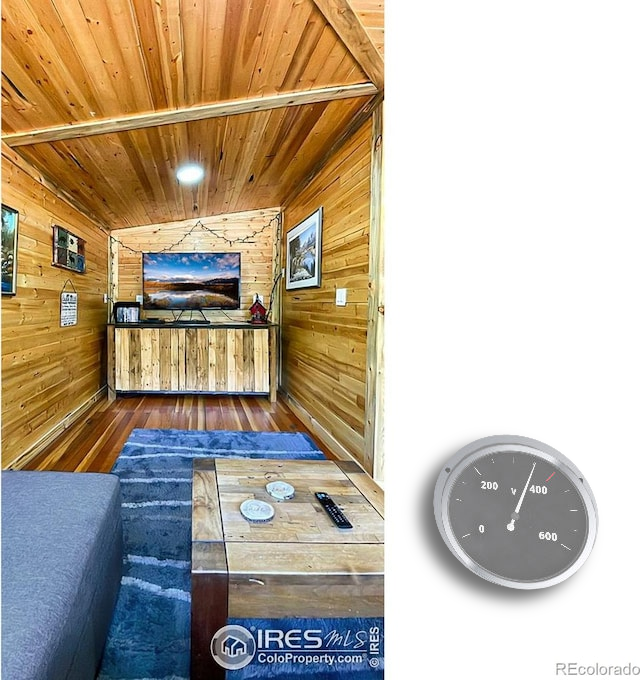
350 V
